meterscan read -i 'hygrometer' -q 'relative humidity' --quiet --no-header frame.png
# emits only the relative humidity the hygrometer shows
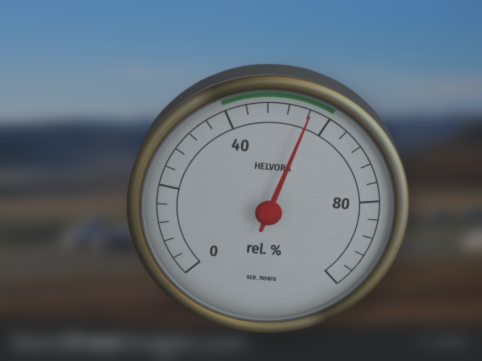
56 %
